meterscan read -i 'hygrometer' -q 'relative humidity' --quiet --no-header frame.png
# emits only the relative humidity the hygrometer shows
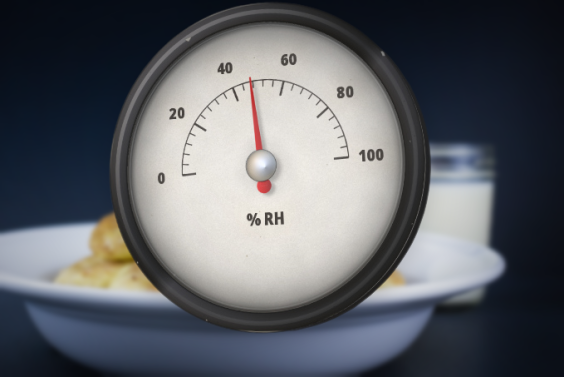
48 %
